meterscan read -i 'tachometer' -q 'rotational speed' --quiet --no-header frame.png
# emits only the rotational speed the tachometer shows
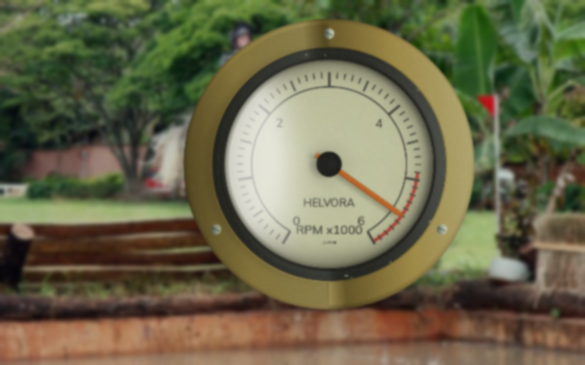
5500 rpm
